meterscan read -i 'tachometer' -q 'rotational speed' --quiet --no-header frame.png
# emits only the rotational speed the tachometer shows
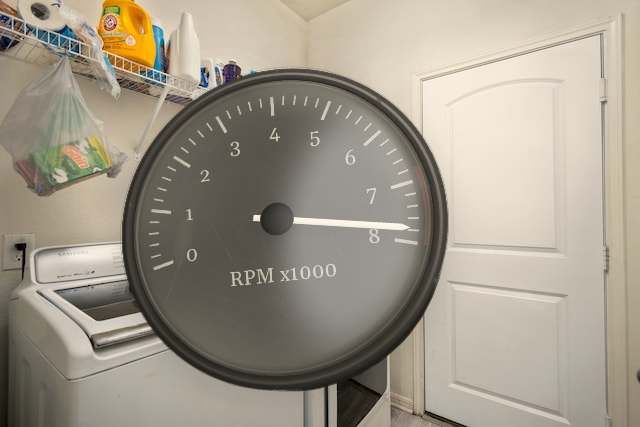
7800 rpm
